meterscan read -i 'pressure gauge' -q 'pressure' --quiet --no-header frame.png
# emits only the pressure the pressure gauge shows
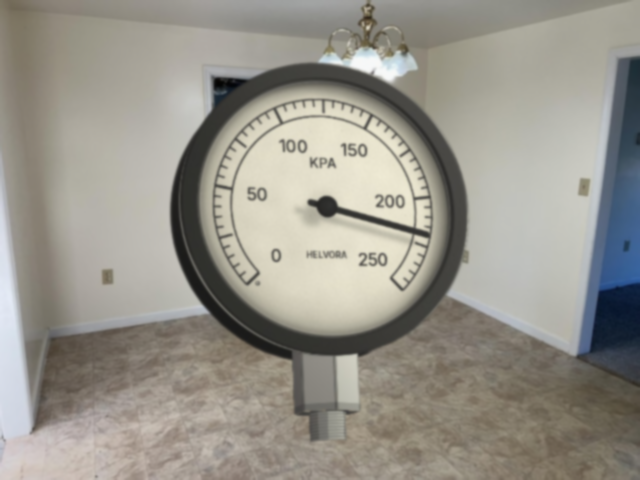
220 kPa
